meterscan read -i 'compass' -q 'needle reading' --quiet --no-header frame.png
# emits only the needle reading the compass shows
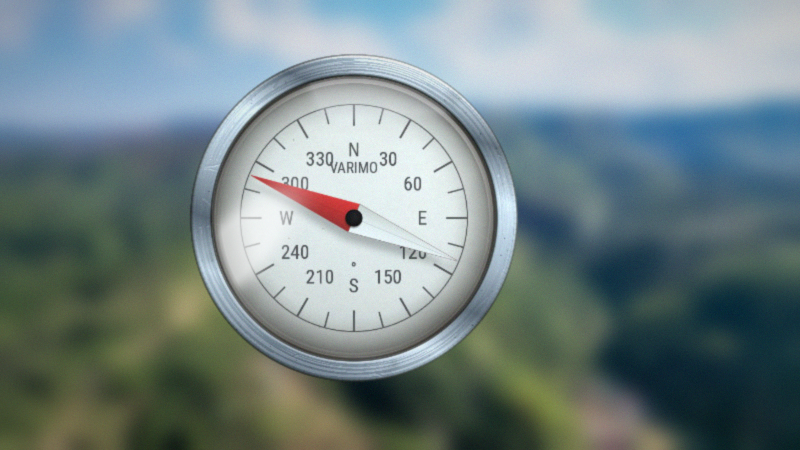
292.5 °
